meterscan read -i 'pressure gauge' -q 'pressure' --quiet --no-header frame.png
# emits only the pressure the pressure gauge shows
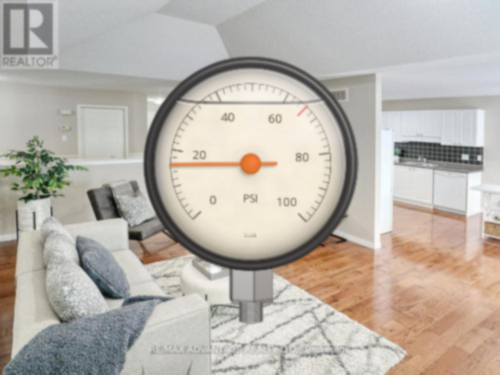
16 psi
